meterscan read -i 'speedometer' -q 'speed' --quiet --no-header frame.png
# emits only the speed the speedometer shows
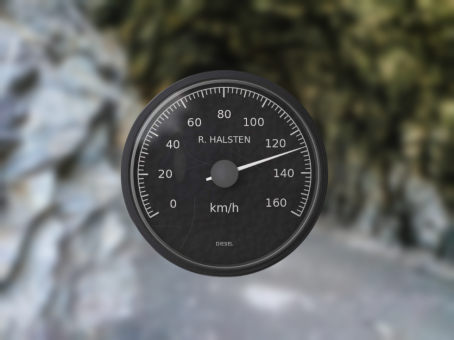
128 km/h
